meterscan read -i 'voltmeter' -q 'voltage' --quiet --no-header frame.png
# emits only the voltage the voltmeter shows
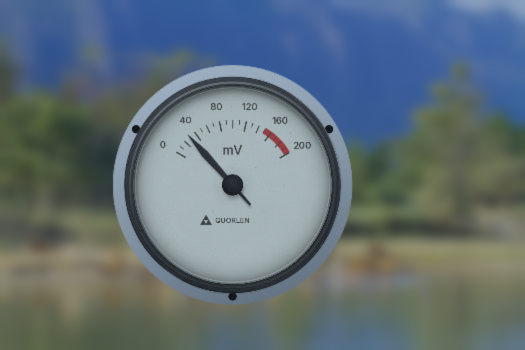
30 mV
